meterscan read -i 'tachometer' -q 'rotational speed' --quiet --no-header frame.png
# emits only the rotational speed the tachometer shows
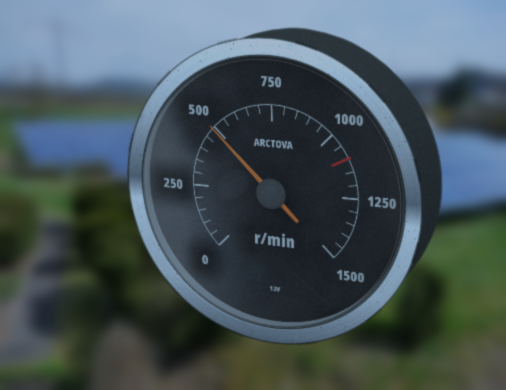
500 rpm
